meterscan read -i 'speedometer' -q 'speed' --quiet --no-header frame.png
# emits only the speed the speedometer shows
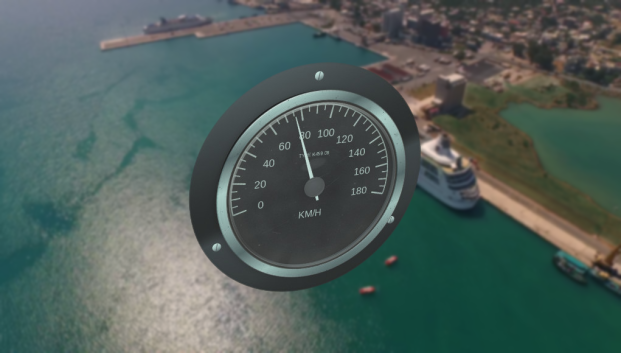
75 km/h
